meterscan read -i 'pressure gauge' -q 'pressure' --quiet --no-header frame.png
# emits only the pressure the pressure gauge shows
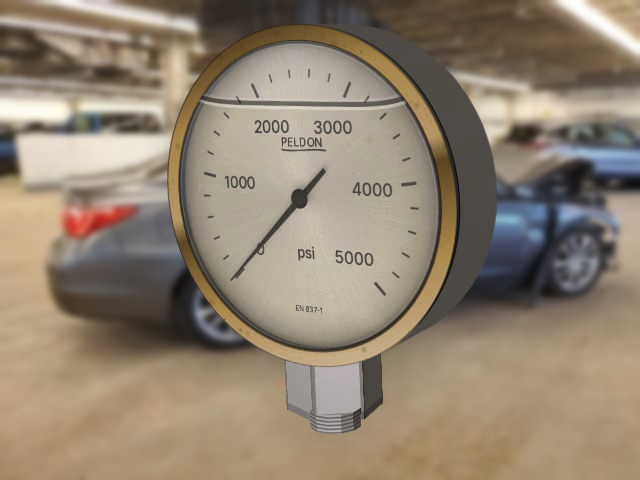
0 psi
